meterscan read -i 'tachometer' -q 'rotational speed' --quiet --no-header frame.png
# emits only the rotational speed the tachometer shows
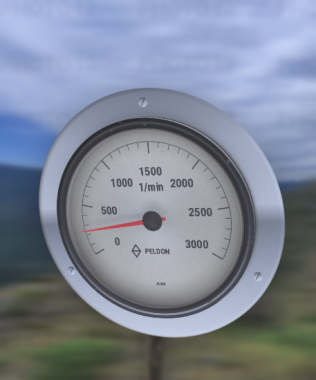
250 rpm
